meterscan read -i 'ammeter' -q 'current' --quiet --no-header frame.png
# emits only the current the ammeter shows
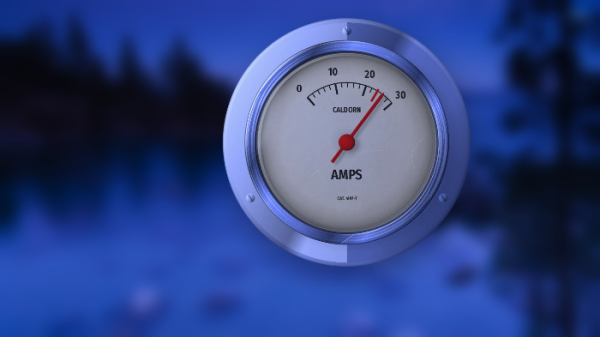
26 A
